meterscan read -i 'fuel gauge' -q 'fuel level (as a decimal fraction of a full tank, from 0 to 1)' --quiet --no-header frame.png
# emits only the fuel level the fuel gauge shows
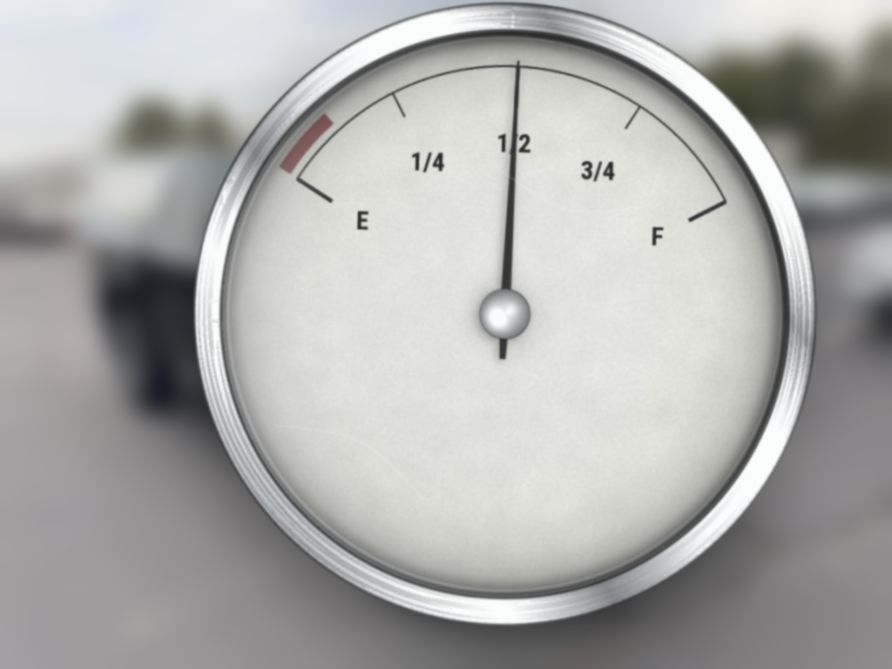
0.5
